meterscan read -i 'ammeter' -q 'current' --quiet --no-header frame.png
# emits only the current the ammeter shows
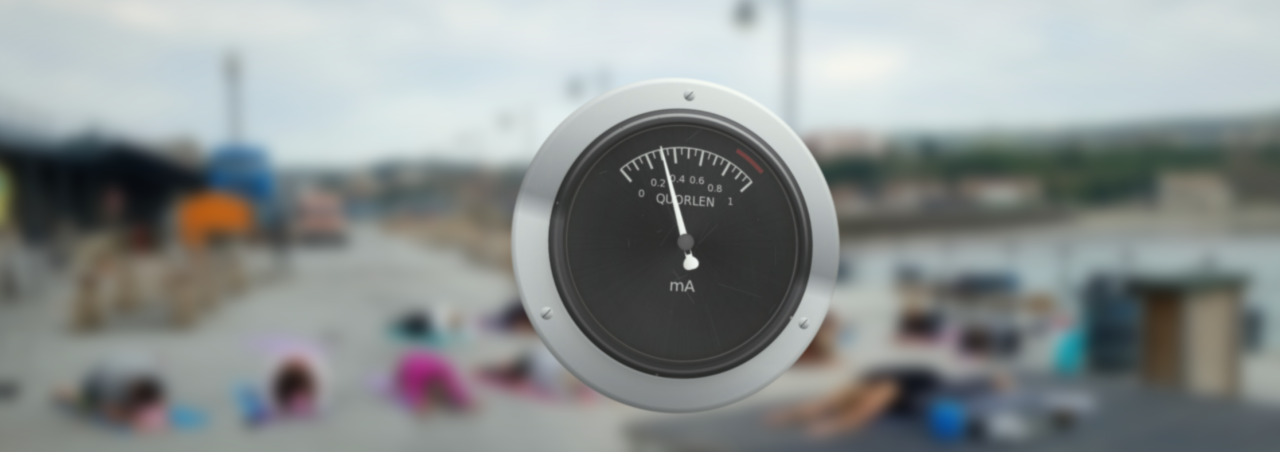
0.3 mA
